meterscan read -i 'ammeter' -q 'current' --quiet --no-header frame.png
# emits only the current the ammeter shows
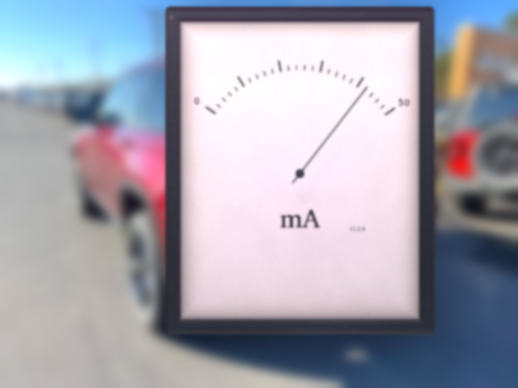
42 mA
